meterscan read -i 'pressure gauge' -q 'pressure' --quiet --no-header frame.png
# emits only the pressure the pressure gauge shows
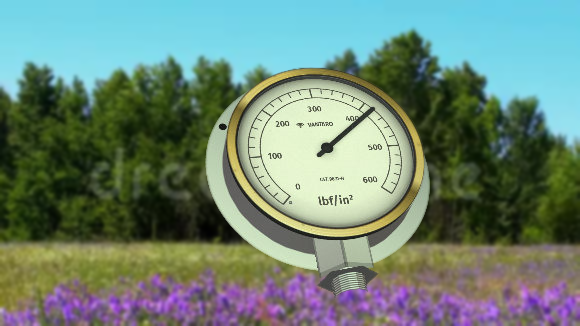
420 psi
